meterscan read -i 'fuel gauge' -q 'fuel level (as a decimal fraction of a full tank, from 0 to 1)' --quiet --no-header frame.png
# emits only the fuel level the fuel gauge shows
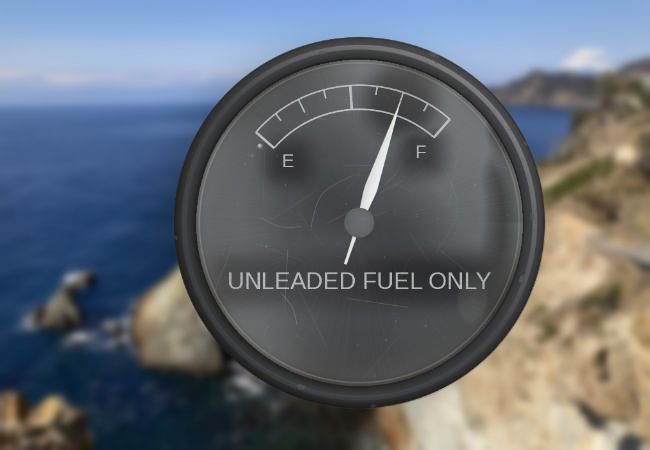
0.75
